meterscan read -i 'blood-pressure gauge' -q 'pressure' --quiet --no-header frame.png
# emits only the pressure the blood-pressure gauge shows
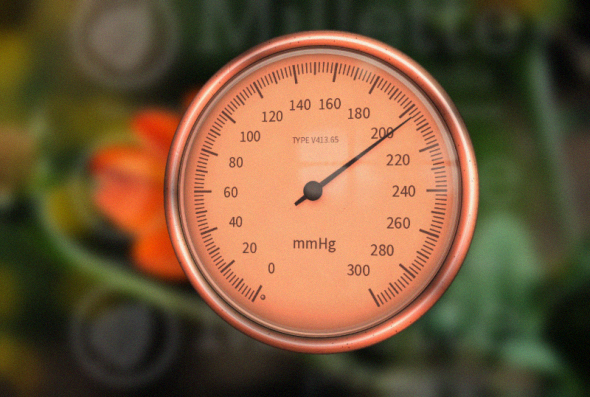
204 mmHg
